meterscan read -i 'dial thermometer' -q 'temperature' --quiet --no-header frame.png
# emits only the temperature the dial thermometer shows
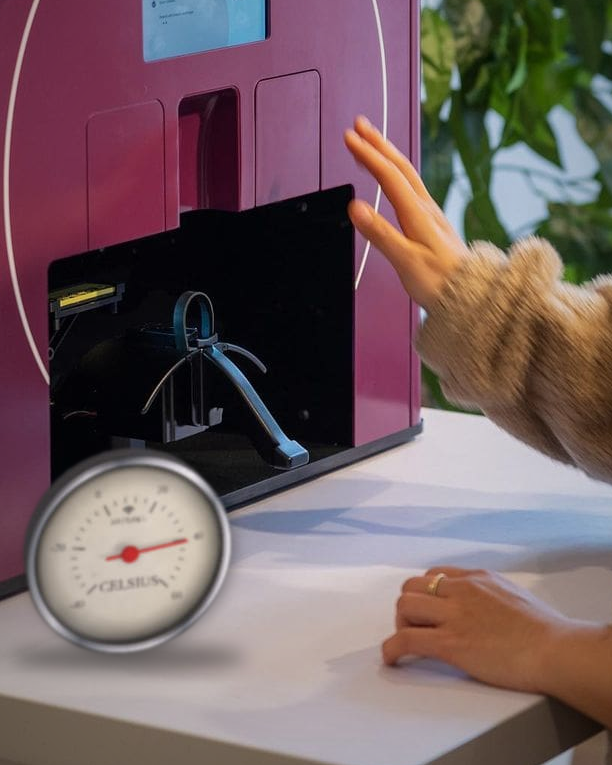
40 °C
